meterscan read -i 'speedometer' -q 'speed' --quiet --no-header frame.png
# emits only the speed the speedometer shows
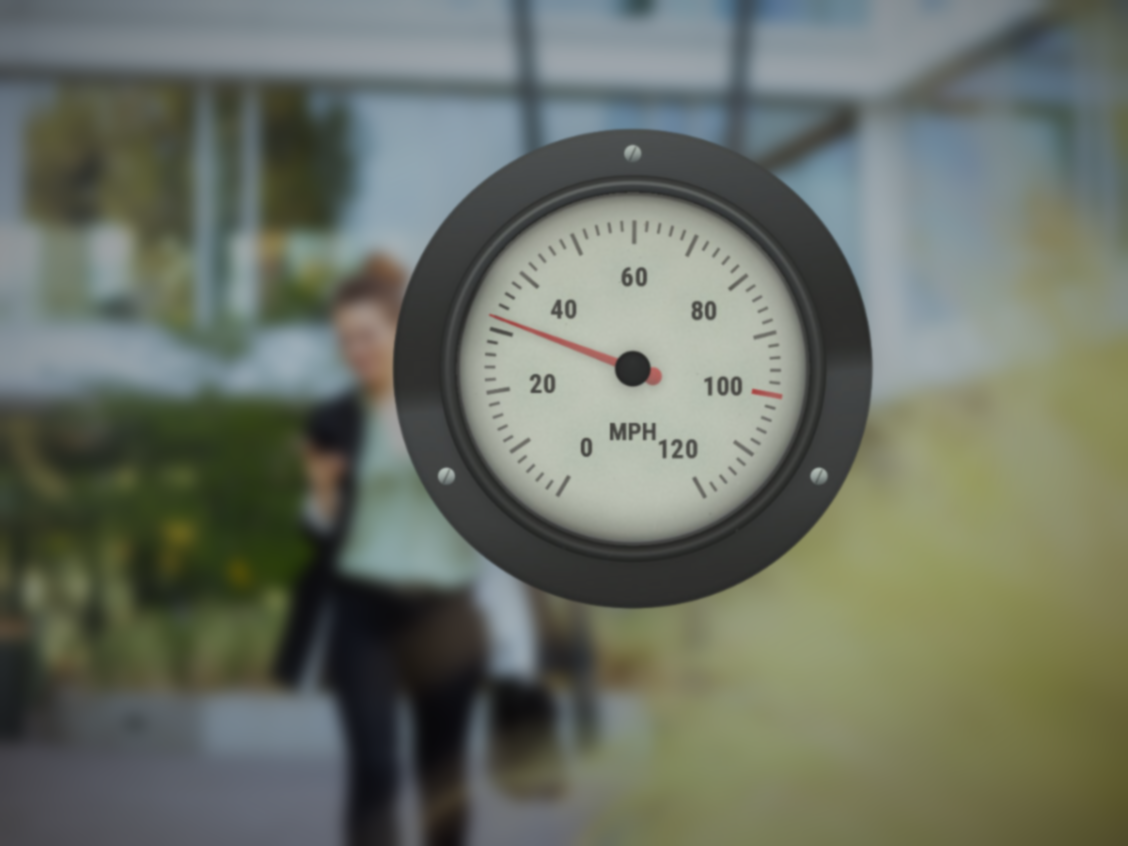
32 mph
